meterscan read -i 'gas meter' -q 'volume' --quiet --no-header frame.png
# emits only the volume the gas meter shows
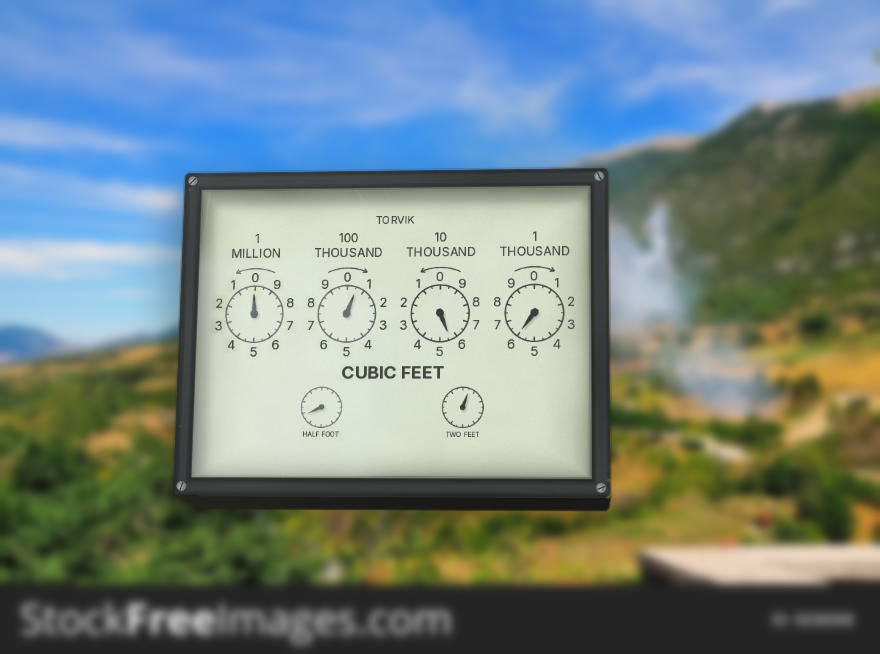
5600 ft³
